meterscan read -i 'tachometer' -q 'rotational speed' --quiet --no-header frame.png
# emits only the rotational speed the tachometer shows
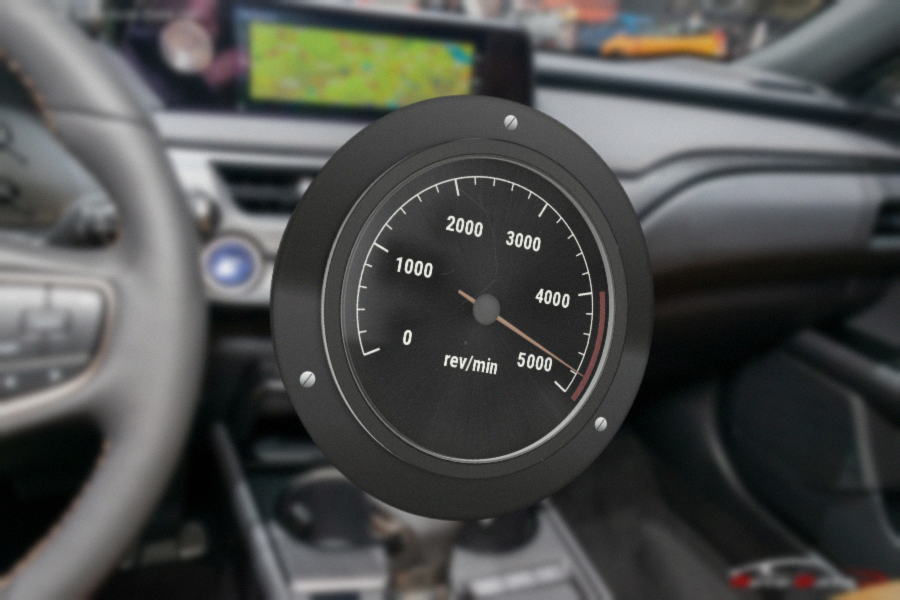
4800 rpm
